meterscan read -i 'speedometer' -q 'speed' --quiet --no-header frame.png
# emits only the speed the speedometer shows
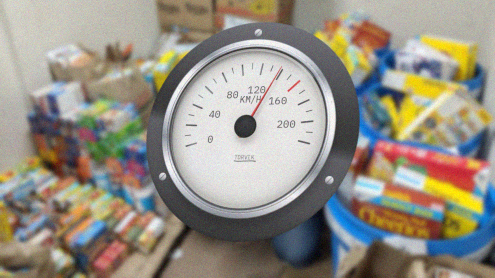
140 km/h
